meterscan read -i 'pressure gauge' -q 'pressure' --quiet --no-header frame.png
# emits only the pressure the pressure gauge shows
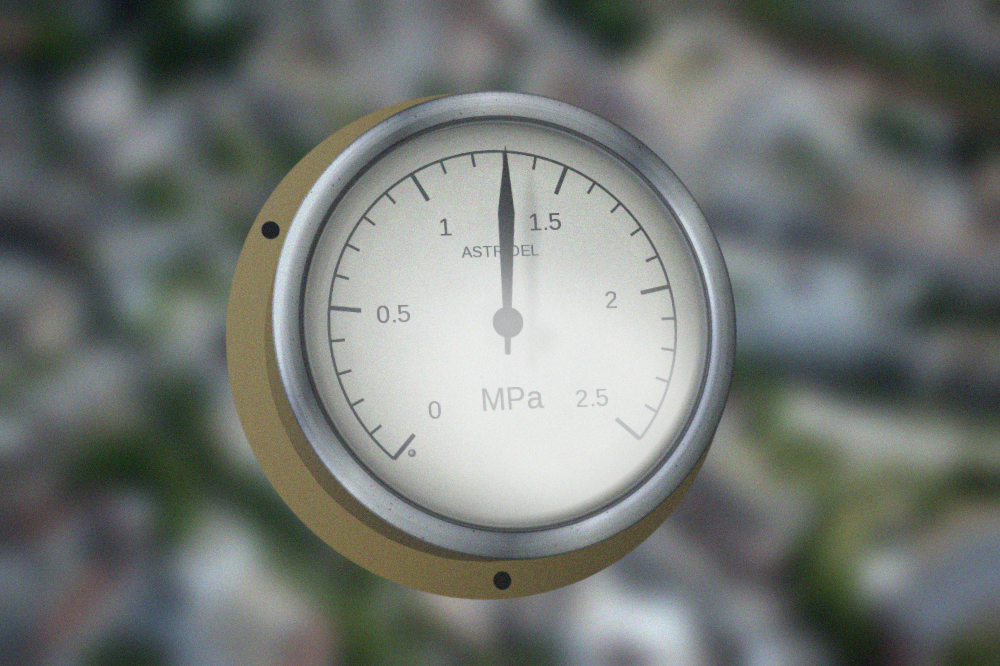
1.3 MPa
